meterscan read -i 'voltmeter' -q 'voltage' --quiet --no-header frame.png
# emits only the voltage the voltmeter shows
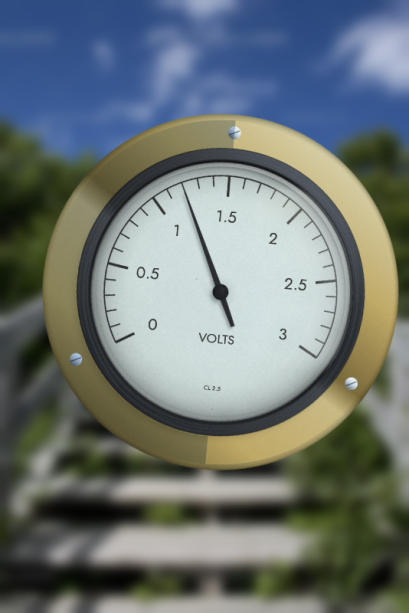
1.2 V
